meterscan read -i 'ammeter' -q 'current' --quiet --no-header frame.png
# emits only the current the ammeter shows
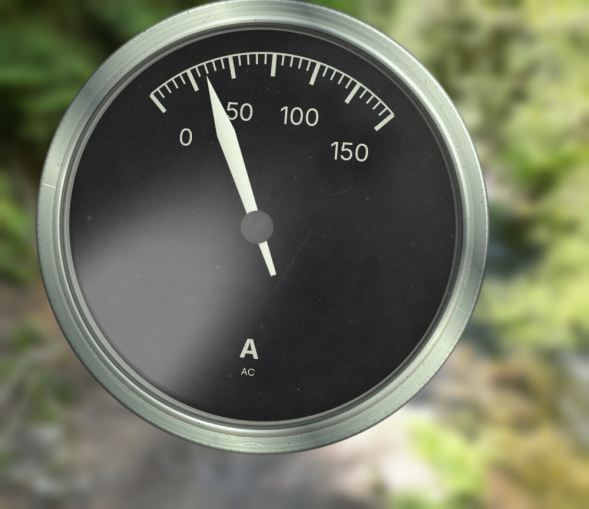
35 A
